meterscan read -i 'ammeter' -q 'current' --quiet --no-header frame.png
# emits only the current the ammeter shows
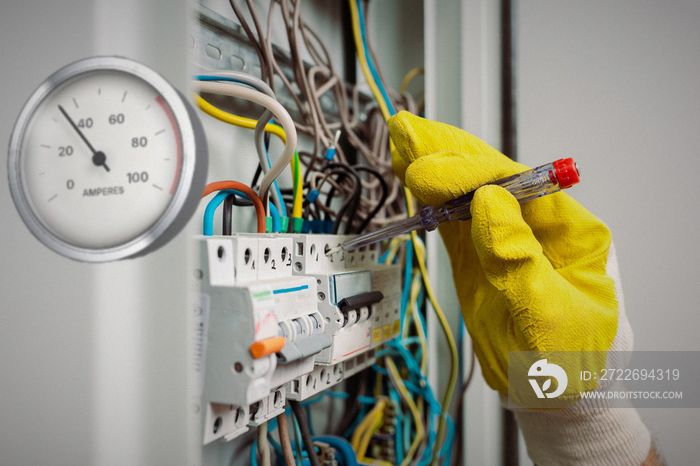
35 A
